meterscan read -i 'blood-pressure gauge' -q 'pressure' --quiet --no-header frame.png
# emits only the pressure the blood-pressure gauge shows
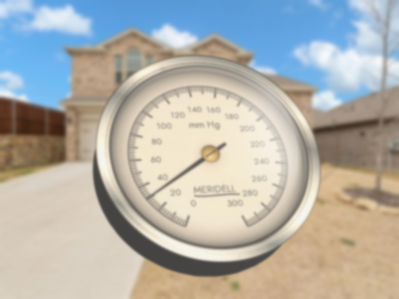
30 mmHg
